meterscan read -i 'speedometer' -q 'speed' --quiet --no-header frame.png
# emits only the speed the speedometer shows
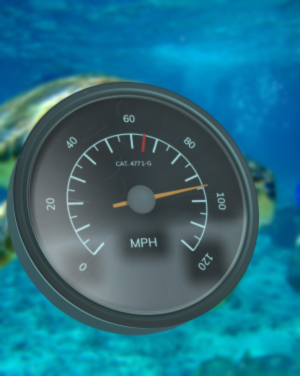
95 mph
